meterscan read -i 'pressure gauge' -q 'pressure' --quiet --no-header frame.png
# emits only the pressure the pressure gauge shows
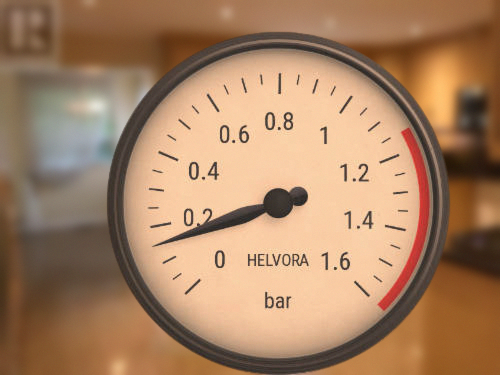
0.15 bar
